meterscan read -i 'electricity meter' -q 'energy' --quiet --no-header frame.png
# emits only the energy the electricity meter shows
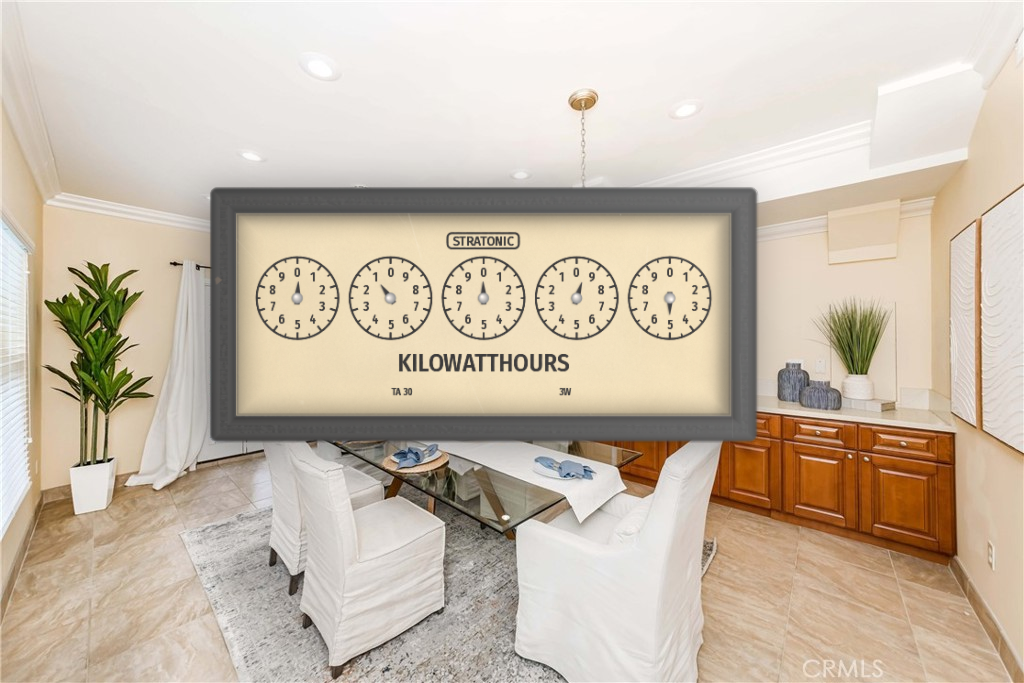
995 kWh
